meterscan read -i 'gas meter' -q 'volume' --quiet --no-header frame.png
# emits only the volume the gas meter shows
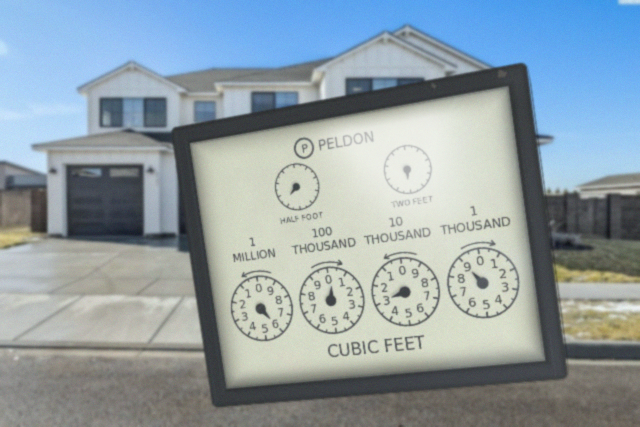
602900 ft³
